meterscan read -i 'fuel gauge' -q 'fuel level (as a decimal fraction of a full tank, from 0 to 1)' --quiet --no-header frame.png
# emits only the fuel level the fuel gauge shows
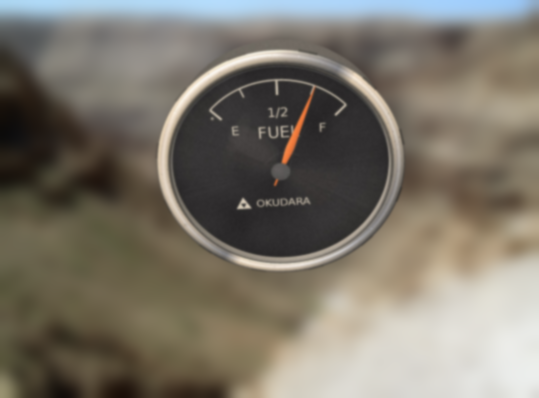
0.75
